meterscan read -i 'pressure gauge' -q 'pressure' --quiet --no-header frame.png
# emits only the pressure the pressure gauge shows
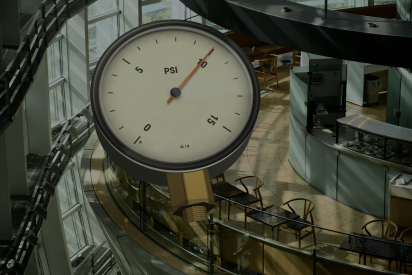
10 psi
